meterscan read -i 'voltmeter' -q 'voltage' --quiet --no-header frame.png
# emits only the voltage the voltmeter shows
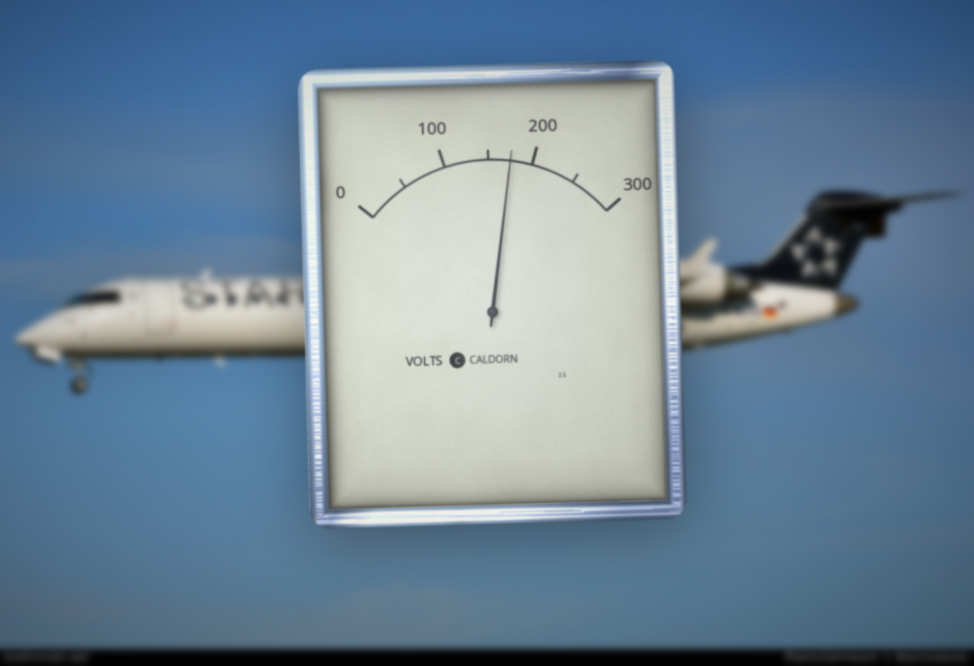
175 V
